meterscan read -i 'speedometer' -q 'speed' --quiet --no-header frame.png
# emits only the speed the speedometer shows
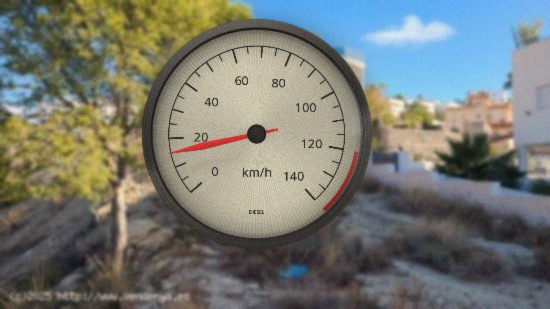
15 km/h
